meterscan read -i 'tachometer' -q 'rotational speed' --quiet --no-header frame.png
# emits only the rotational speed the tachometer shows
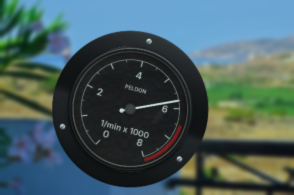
5750 rpm
